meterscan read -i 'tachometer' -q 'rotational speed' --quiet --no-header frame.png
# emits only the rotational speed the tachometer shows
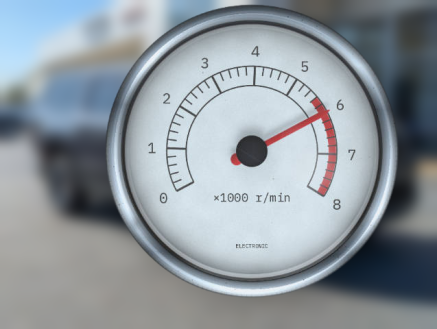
6000 rpm
